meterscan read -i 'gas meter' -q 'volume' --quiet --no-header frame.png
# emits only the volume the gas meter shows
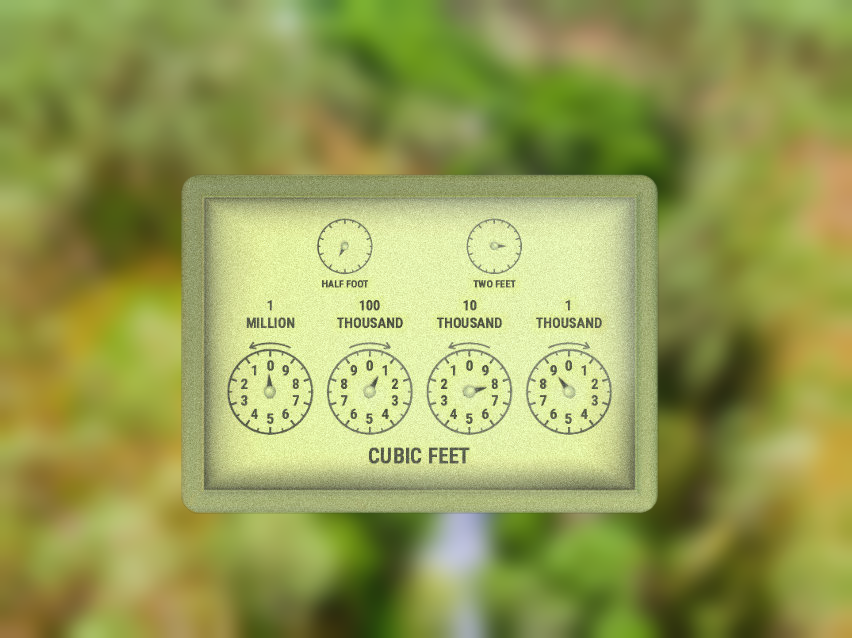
7900 ft³
